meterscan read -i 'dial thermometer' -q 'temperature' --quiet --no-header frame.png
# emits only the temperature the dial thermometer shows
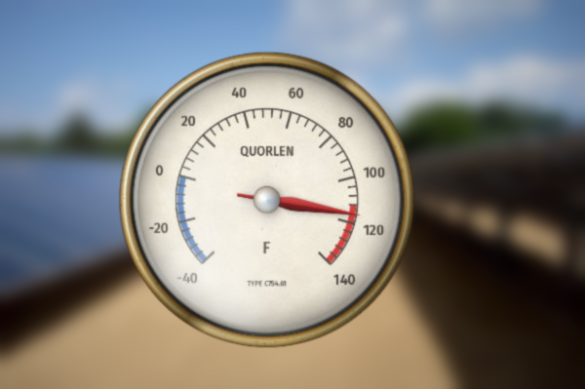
116 °F
